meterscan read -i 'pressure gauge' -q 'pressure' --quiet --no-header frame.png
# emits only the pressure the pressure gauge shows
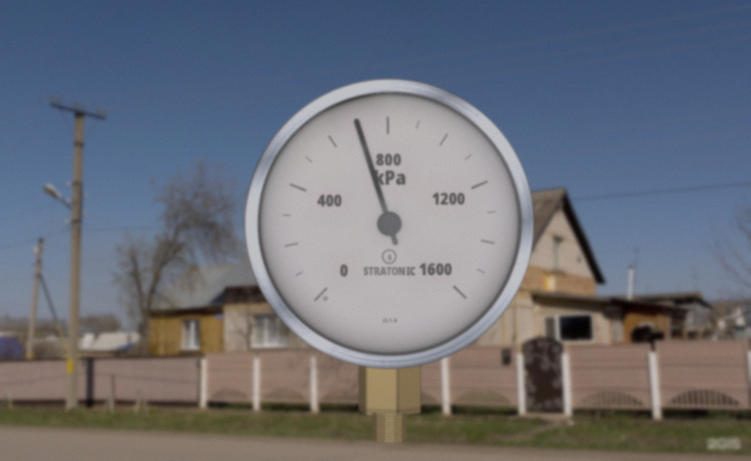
700 kPa
